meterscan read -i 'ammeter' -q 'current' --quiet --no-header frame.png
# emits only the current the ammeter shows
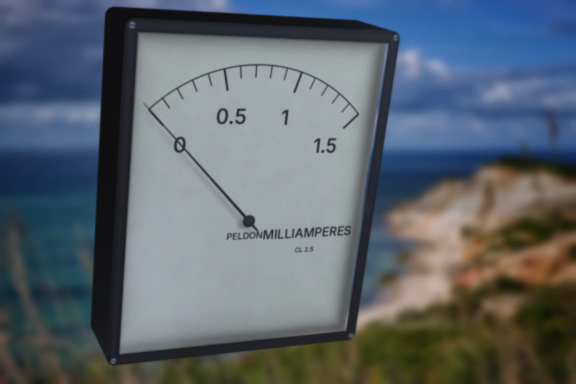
0 mA
